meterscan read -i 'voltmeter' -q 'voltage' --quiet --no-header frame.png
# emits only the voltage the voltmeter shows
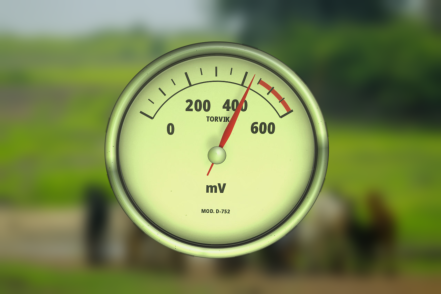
425 mV
